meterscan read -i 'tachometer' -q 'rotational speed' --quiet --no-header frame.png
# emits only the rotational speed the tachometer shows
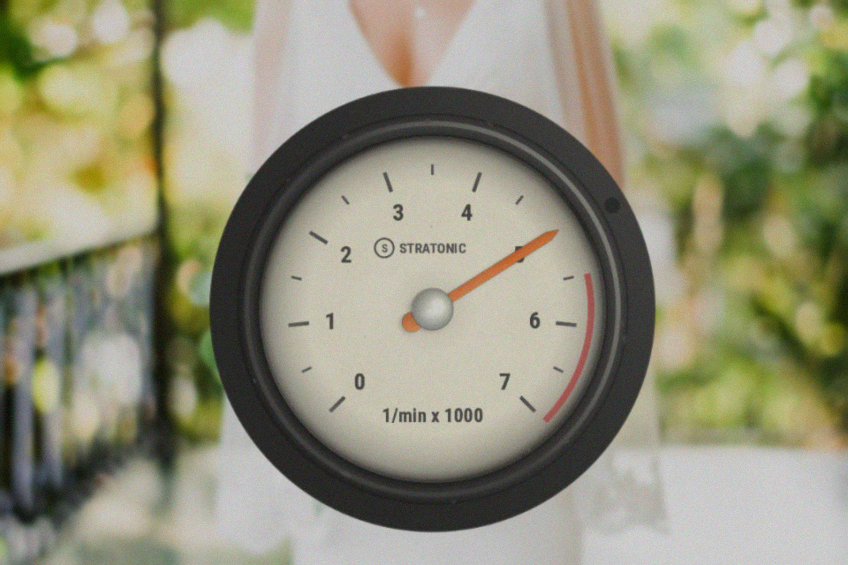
5000 rpm
